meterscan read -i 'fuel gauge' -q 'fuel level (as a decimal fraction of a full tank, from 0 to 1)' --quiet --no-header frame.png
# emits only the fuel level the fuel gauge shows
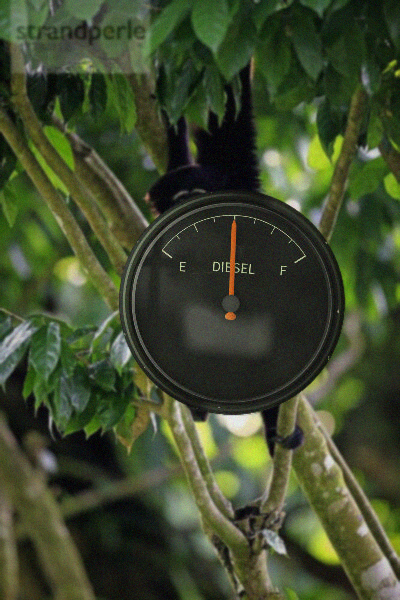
0.5
